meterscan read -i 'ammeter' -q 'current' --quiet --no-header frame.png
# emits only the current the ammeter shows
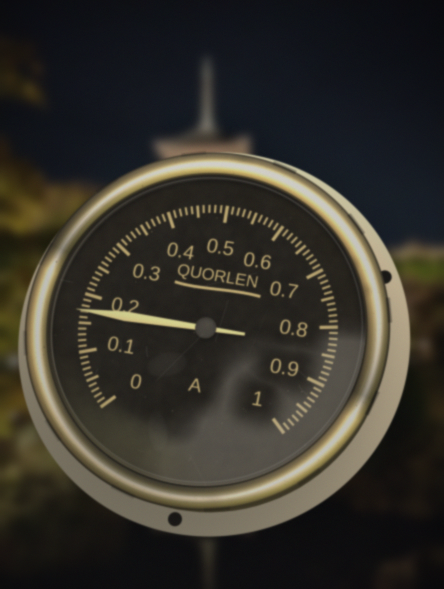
0.17 A
